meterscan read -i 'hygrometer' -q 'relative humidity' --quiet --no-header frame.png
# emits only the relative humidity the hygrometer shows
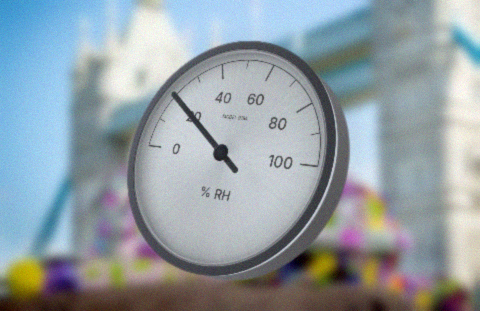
20 %
